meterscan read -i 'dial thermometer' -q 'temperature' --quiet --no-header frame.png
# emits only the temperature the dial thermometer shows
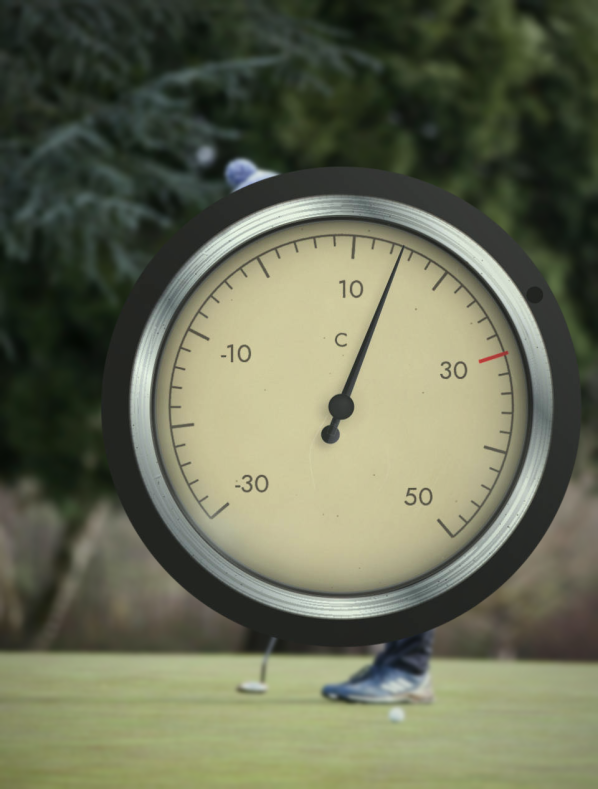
15 °C
